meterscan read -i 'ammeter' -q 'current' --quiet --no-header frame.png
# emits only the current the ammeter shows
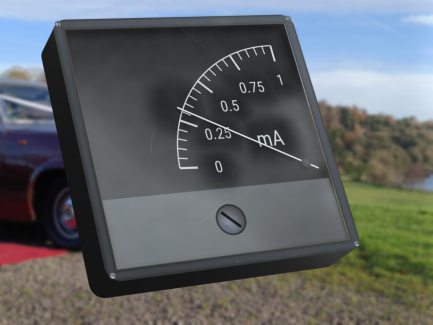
0.3 mA
